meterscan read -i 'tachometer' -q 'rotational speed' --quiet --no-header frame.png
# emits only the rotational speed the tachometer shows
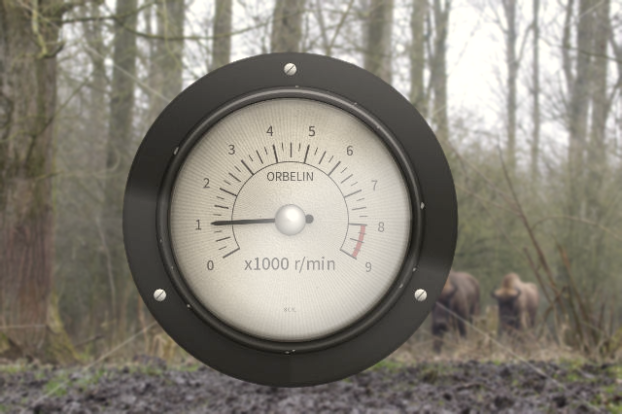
1000 rpm
